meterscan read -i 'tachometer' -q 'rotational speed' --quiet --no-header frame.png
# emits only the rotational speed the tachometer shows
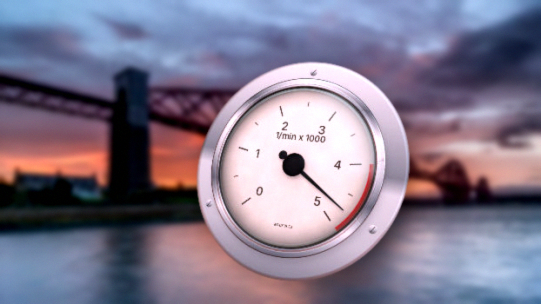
4750 rpm
